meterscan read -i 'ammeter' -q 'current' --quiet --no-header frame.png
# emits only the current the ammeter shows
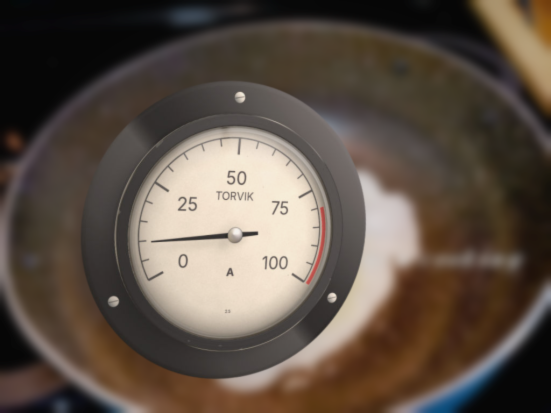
10 A
